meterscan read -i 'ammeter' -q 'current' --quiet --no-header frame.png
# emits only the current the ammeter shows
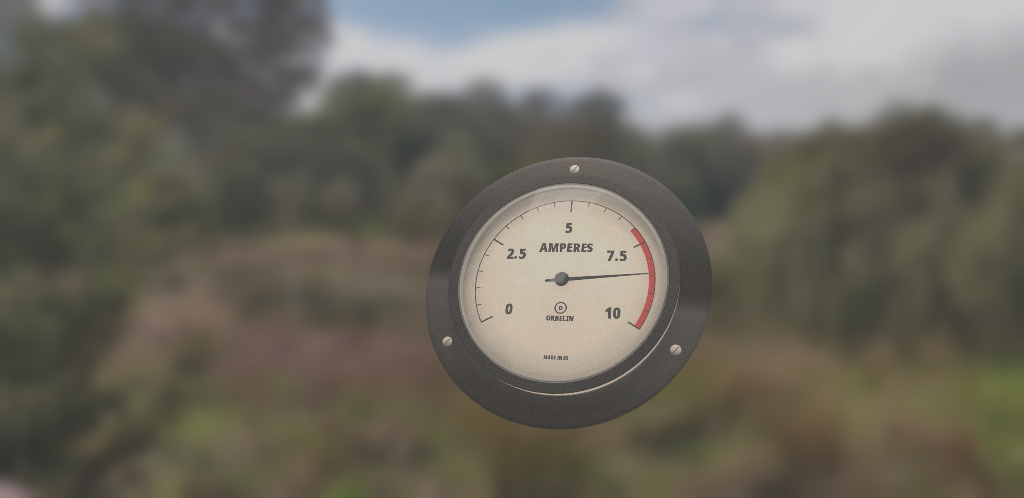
8.5 A
